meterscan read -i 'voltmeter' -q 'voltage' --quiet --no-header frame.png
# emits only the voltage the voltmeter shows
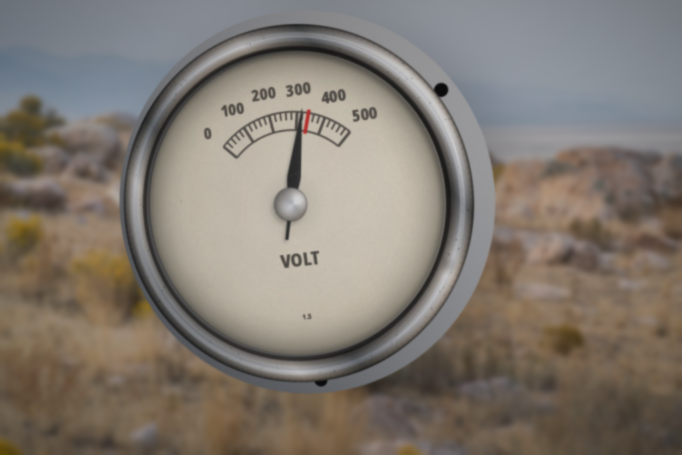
320 V
